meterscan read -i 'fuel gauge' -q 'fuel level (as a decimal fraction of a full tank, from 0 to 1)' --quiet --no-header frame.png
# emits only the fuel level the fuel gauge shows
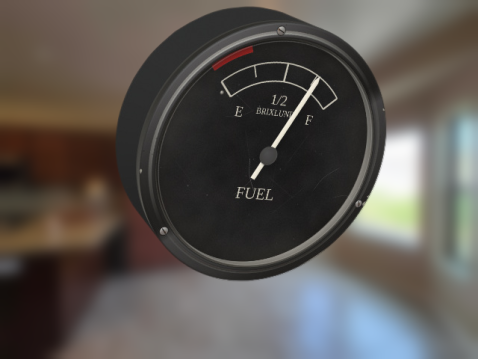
0.75
